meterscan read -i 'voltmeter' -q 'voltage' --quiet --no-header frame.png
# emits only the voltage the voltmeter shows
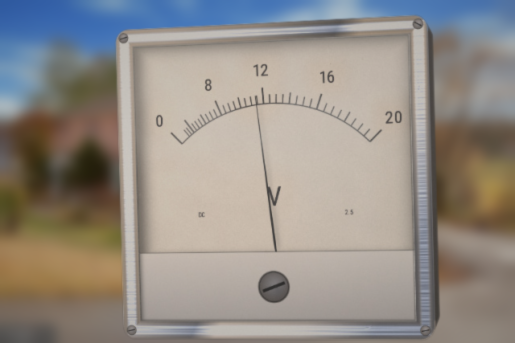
11.5 V
